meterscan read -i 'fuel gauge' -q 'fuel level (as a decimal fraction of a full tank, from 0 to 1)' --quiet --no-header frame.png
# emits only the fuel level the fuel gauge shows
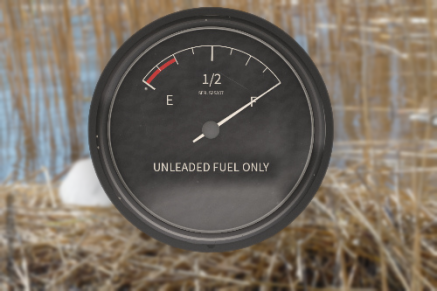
1
